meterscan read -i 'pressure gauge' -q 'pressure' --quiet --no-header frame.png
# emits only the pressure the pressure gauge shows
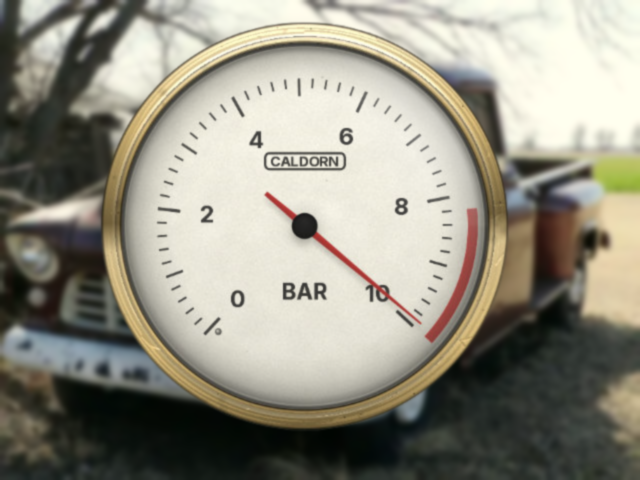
9.9 bar
